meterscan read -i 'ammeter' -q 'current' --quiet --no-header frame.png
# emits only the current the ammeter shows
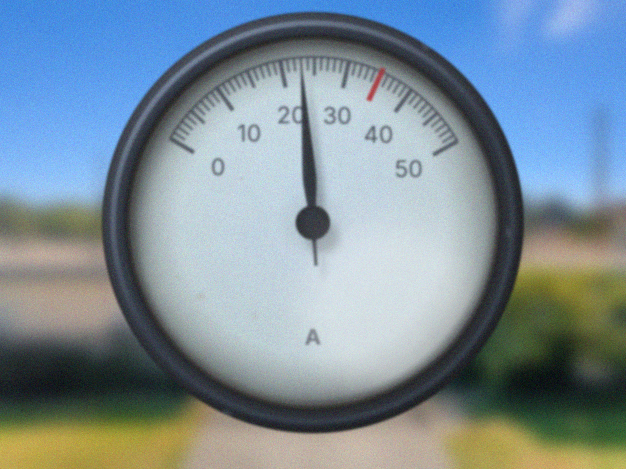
23 A
